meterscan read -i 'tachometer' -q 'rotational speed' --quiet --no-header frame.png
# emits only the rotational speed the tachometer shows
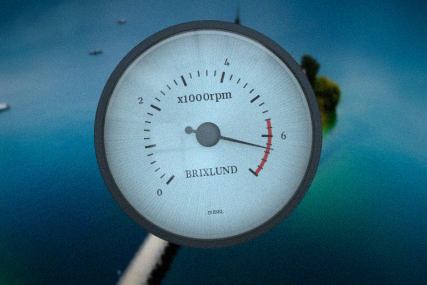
6300 rpm
